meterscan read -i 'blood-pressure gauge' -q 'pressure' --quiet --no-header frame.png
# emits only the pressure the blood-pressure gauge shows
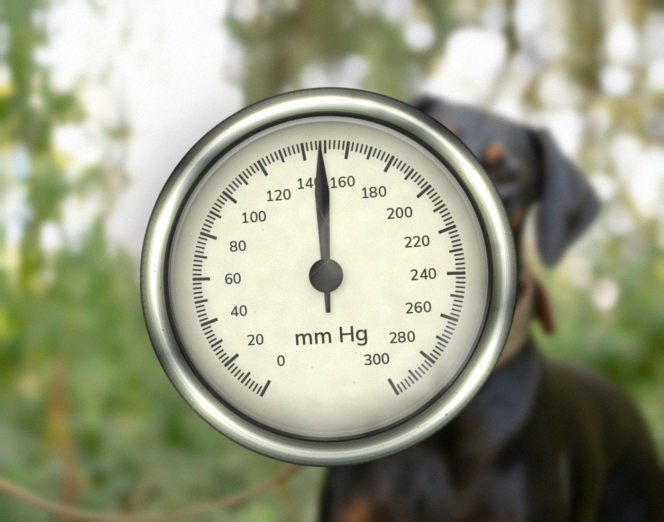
148 mmHg
